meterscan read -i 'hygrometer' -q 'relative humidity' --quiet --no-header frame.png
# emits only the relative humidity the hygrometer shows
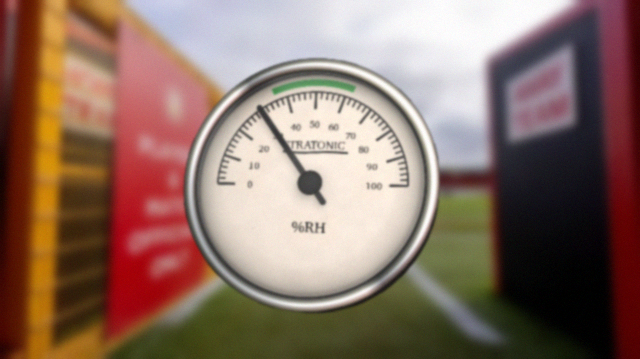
30 %
